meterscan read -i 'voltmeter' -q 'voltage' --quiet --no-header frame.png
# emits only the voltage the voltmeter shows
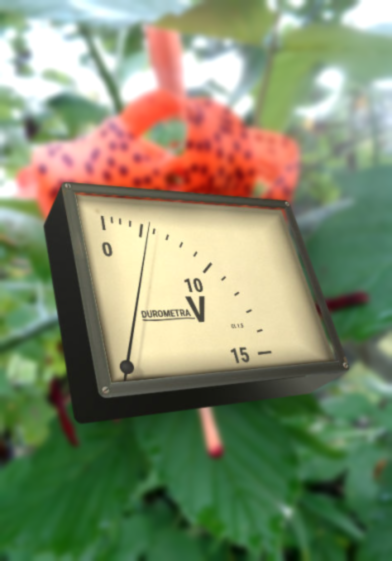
5.5 V
